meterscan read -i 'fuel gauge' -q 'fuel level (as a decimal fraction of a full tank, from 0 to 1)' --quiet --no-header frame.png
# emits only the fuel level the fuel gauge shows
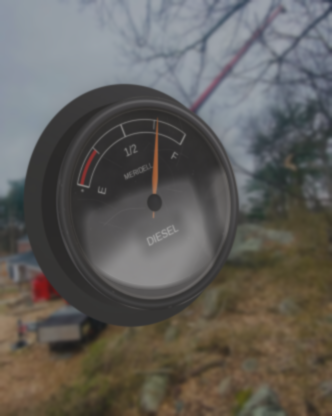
0.75
